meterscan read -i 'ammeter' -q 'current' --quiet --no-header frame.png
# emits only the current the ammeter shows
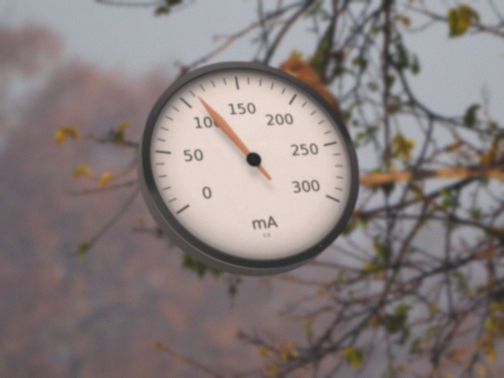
110 mA
